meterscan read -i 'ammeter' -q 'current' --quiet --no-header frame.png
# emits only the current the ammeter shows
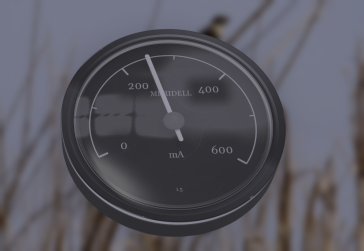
250 mA
